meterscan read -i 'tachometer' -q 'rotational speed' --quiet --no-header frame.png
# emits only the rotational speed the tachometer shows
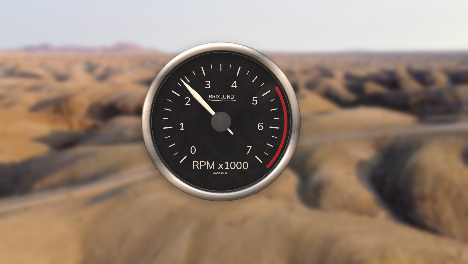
2375 rpm
